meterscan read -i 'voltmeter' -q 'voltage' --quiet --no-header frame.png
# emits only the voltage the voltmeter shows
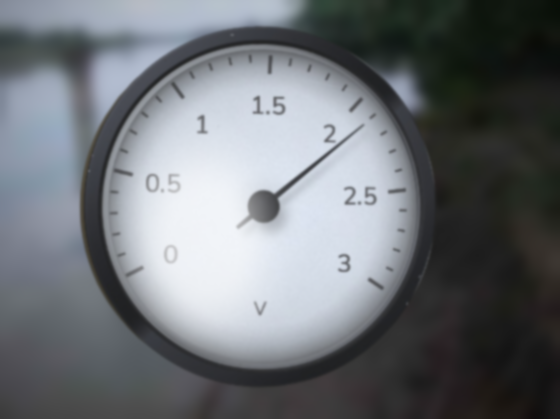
2.1 V
